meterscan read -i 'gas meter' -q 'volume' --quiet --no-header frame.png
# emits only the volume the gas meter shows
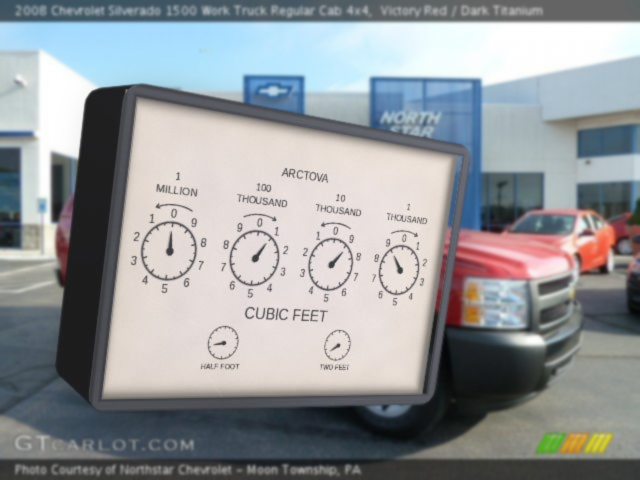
8900 ft³
